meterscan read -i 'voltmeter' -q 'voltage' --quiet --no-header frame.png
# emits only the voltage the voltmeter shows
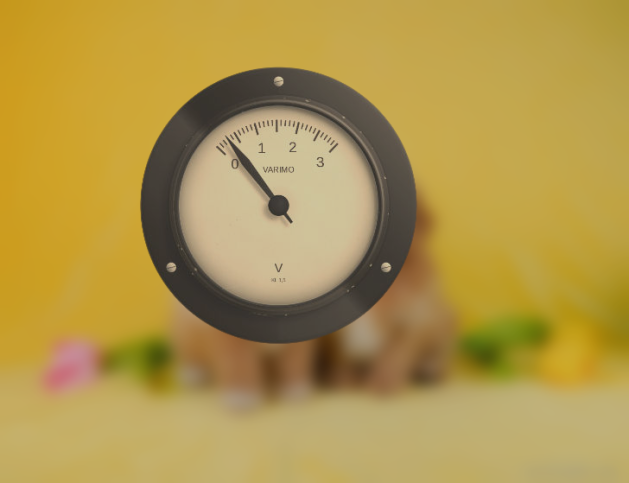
0.3 V
